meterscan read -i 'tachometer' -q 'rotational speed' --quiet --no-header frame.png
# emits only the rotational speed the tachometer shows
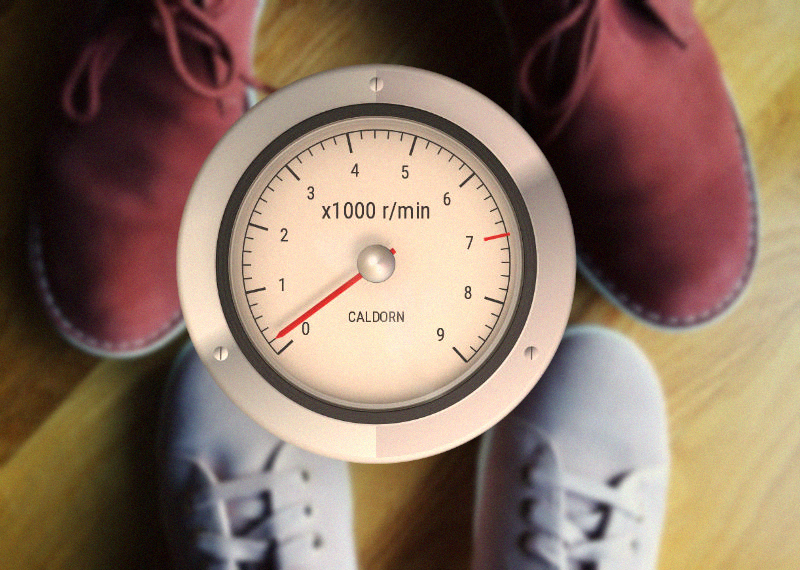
200 rpm
